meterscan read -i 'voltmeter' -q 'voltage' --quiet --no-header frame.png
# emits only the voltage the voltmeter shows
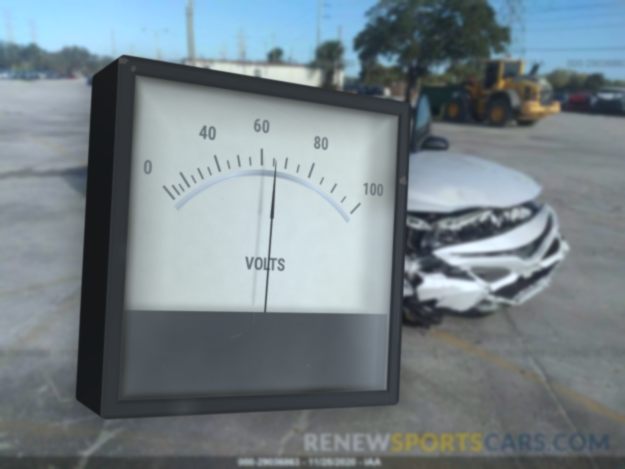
65 V
